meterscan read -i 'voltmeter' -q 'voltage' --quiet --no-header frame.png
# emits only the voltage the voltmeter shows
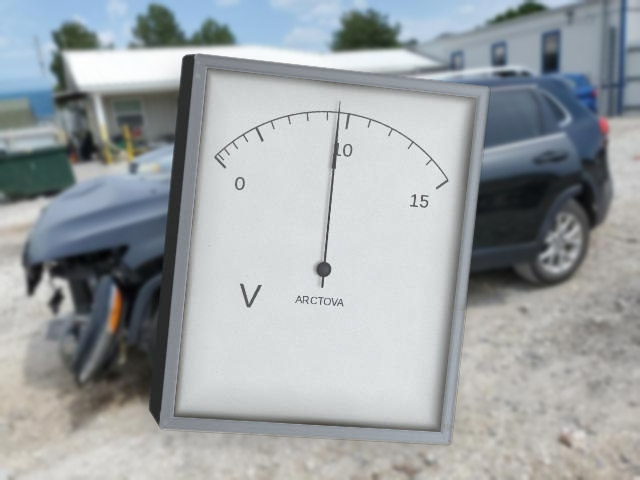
9.5 V
